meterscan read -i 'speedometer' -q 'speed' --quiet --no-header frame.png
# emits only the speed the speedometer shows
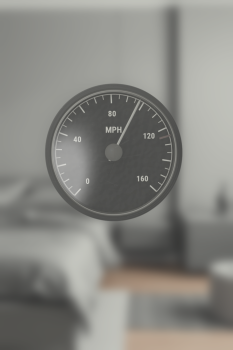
97.5 mph
